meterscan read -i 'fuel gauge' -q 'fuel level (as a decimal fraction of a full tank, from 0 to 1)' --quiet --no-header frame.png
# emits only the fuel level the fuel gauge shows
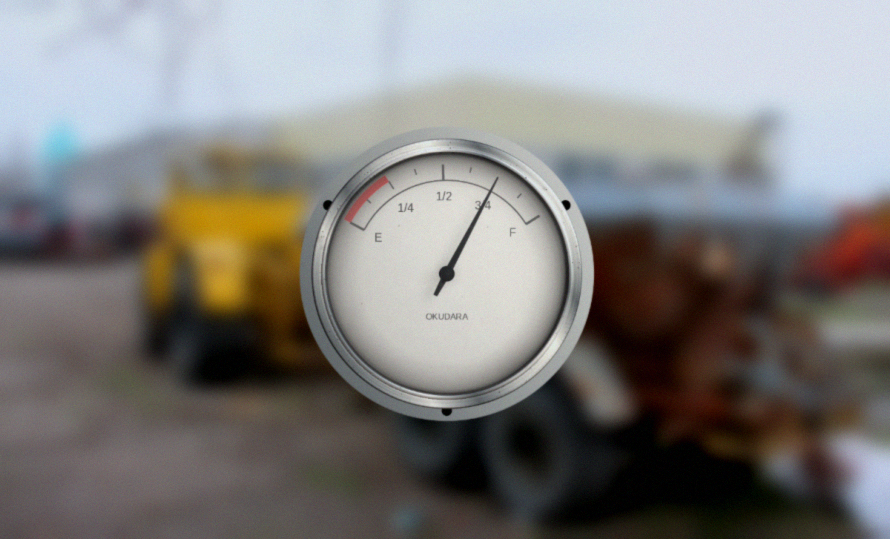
0.75
